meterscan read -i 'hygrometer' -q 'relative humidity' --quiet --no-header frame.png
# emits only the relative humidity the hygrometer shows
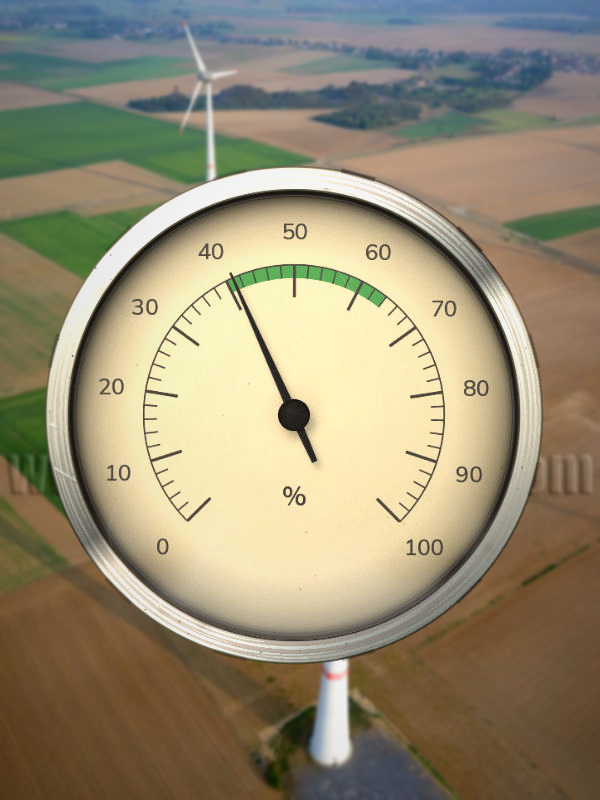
41 %
